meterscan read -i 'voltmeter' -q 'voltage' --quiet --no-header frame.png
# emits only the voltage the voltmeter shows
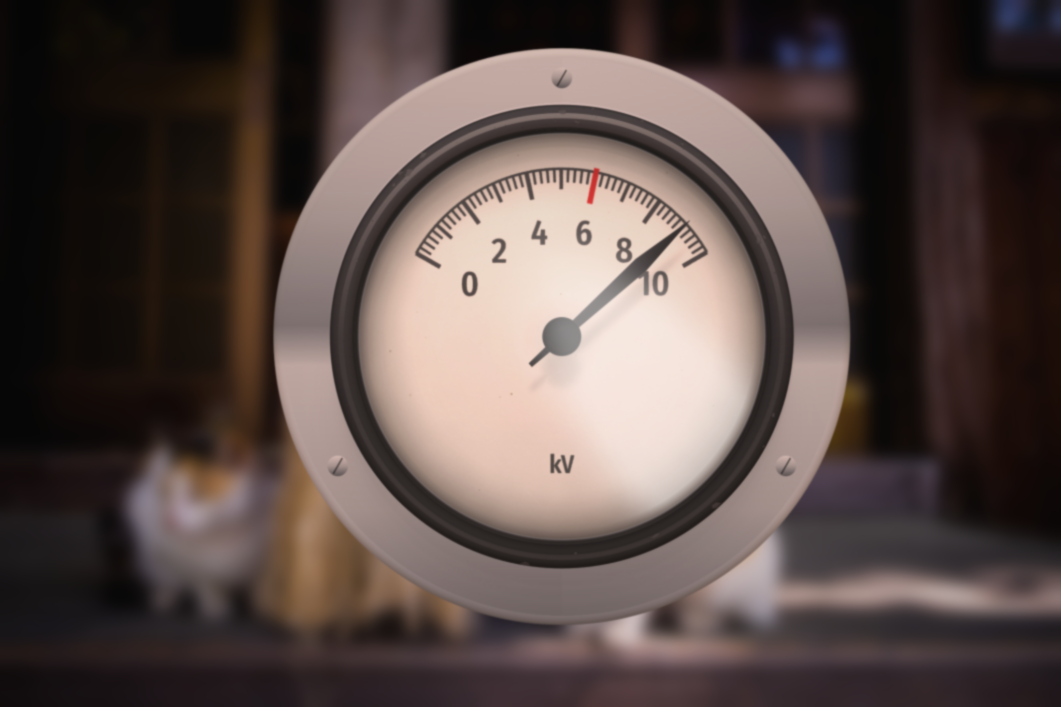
9 kV
